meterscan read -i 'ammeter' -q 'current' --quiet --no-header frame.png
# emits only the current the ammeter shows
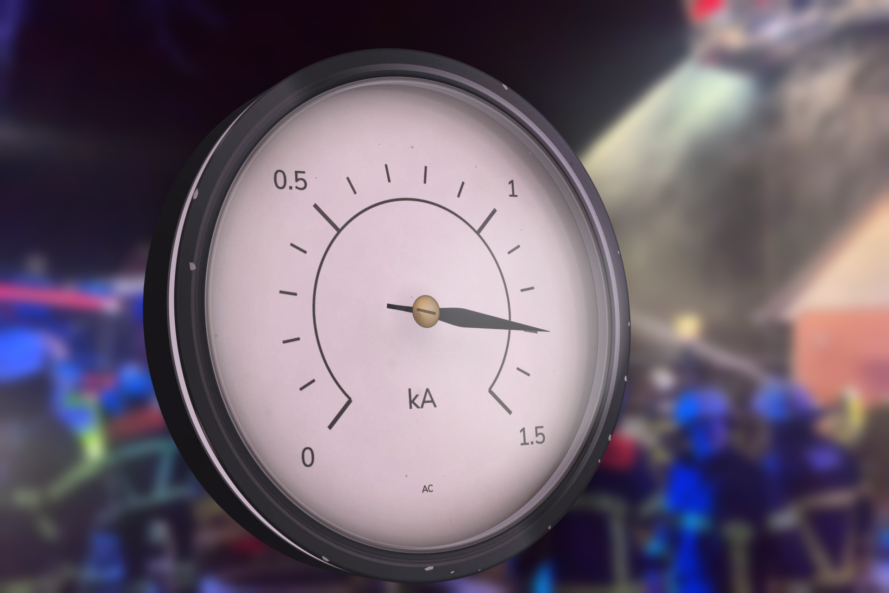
1.3 kA
